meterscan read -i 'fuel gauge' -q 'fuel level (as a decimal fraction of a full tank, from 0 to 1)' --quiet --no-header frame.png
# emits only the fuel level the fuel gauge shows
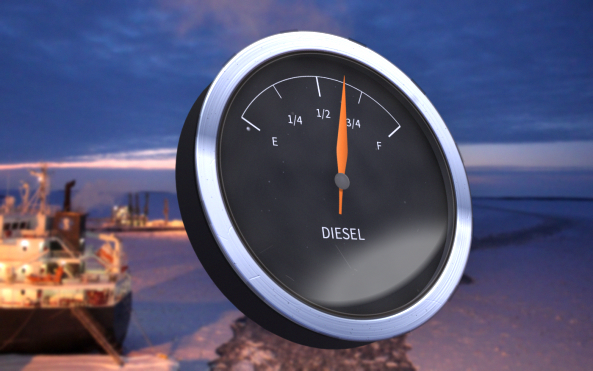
0.625
